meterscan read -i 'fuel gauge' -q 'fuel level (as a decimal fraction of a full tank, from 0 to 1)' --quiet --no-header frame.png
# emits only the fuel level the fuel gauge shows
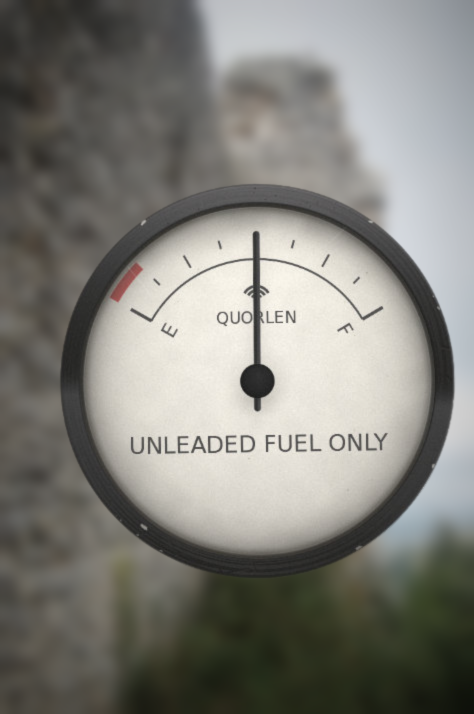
0.5
